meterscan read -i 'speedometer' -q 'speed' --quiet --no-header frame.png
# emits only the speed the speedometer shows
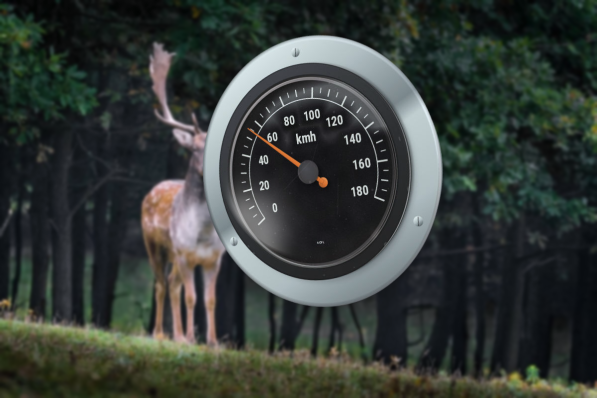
55 km/h
